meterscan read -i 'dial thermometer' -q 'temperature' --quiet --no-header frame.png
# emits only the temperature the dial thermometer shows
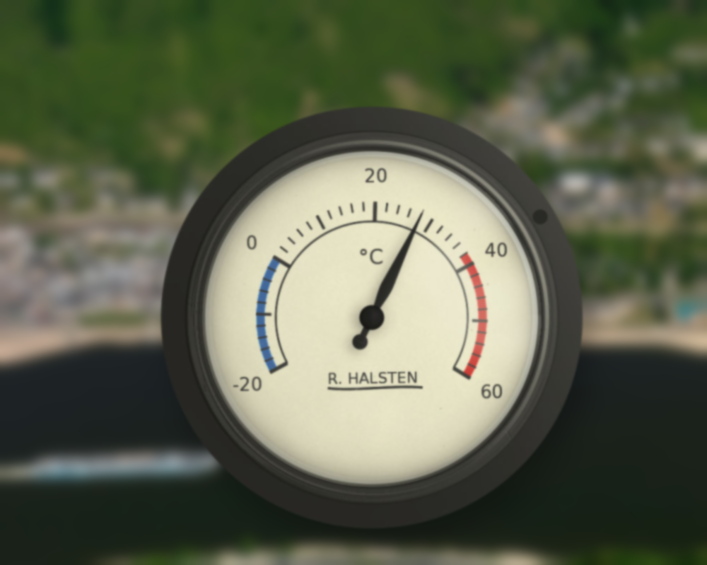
28 °C
